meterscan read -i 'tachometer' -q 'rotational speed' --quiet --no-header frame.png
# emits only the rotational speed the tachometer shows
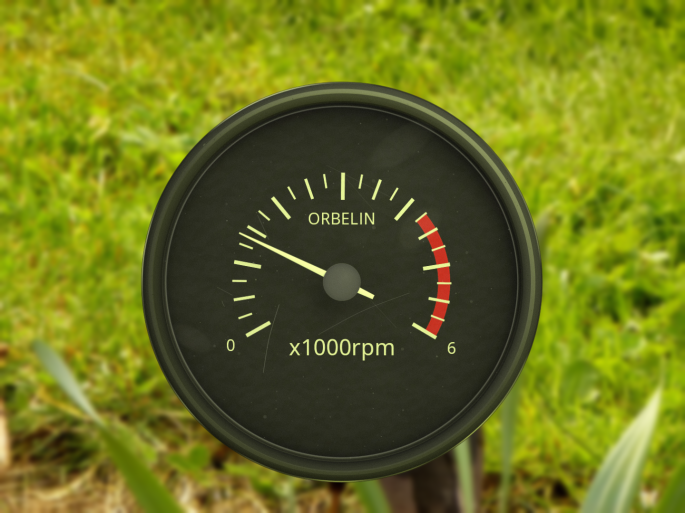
1375 rpm
